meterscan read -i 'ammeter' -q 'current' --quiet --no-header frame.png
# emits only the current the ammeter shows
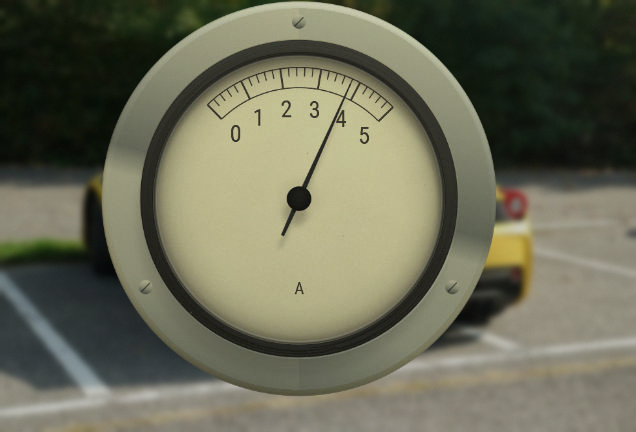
3.8 A
